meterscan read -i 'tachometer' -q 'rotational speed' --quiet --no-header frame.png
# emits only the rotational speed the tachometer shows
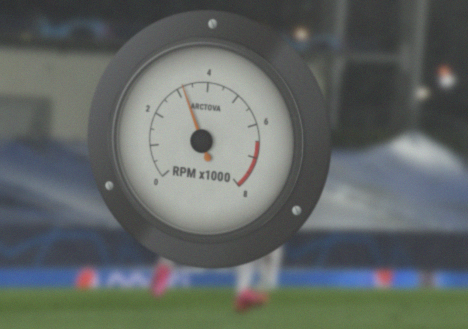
3250 rpm
